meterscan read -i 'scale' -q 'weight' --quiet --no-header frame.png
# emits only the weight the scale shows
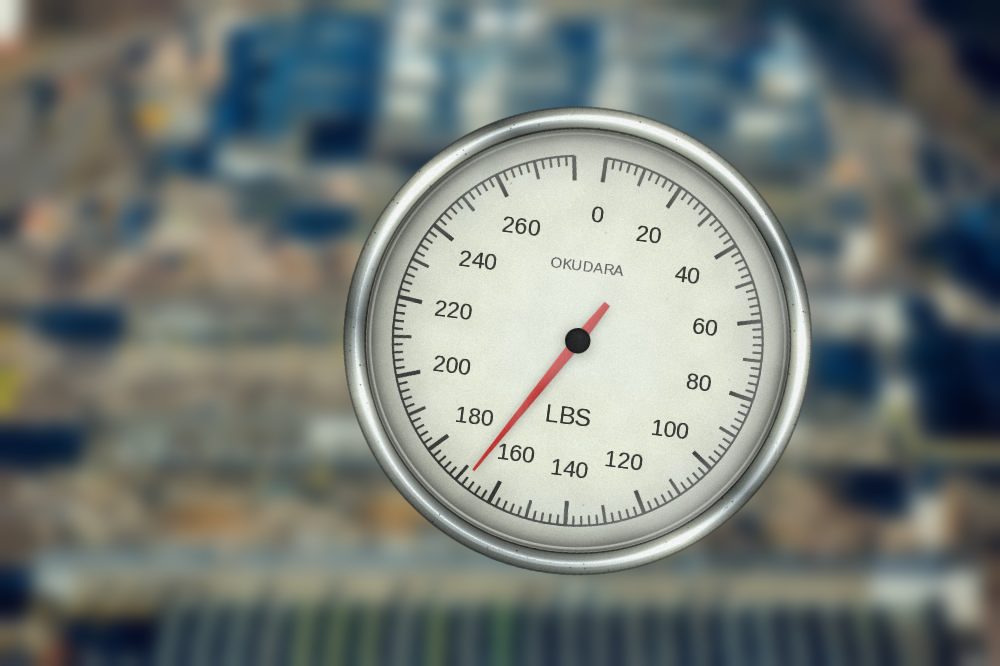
168 lb
